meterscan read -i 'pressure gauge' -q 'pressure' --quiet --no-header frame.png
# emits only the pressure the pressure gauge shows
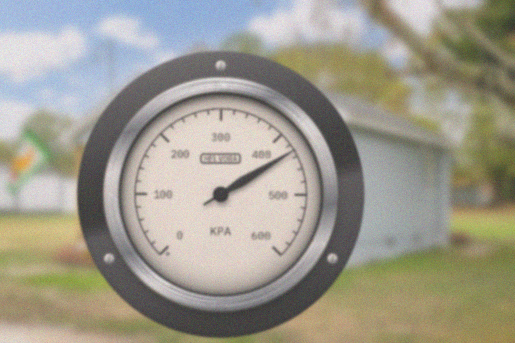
430 kPa
